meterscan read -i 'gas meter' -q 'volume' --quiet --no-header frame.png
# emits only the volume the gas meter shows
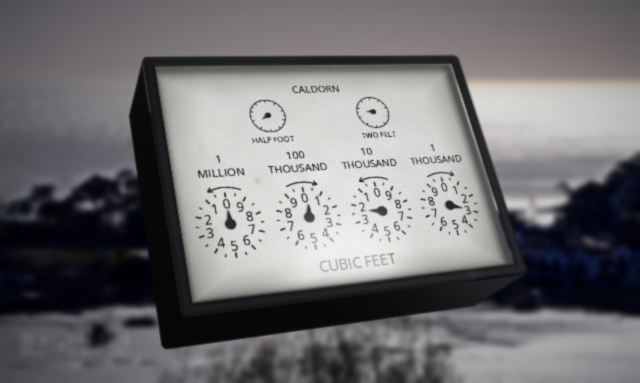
2300 ft³
